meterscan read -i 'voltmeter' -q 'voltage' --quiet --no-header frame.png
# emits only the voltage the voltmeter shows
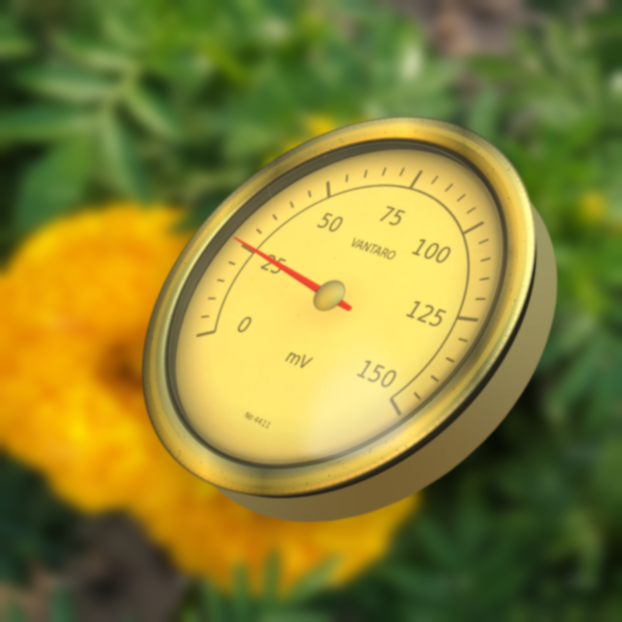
25 mV
